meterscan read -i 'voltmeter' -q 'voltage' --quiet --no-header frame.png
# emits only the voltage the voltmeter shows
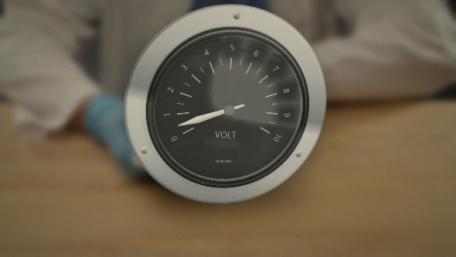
0.5 V
